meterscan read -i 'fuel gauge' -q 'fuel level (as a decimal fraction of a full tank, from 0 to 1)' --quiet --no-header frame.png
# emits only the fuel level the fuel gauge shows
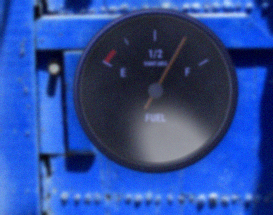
0.75
